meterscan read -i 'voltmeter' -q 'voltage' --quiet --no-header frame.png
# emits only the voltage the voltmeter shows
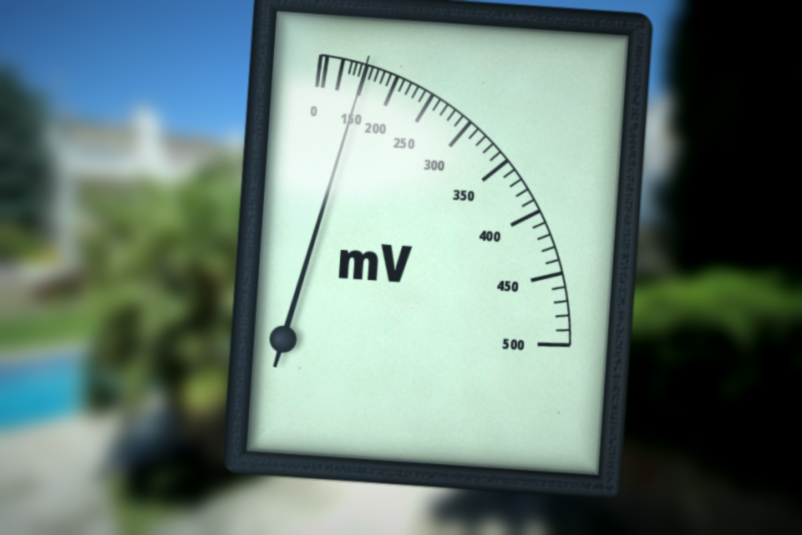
150 mV
